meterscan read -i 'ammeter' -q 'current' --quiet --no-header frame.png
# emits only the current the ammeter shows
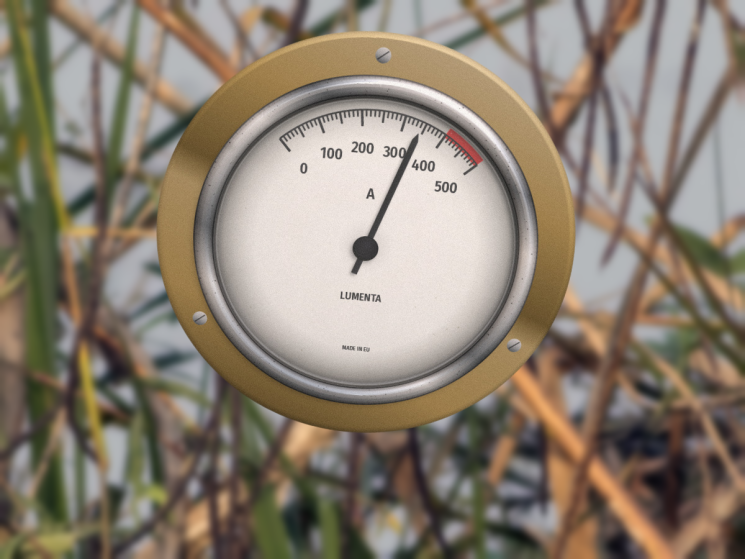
340 A
